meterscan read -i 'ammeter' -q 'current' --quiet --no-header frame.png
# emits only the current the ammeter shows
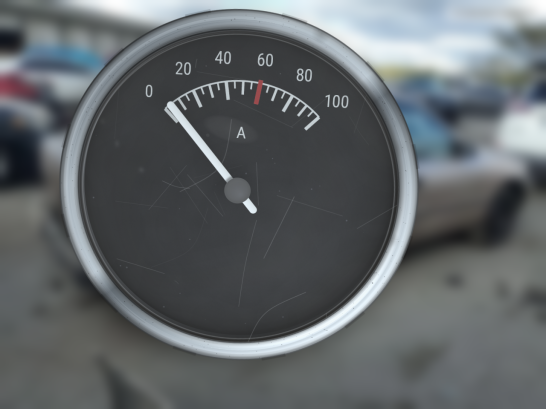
5 A
